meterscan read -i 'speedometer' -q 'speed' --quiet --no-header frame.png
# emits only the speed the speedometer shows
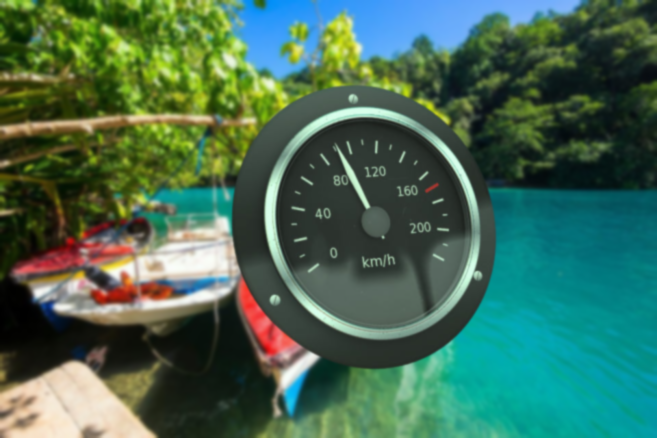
90 km/h
